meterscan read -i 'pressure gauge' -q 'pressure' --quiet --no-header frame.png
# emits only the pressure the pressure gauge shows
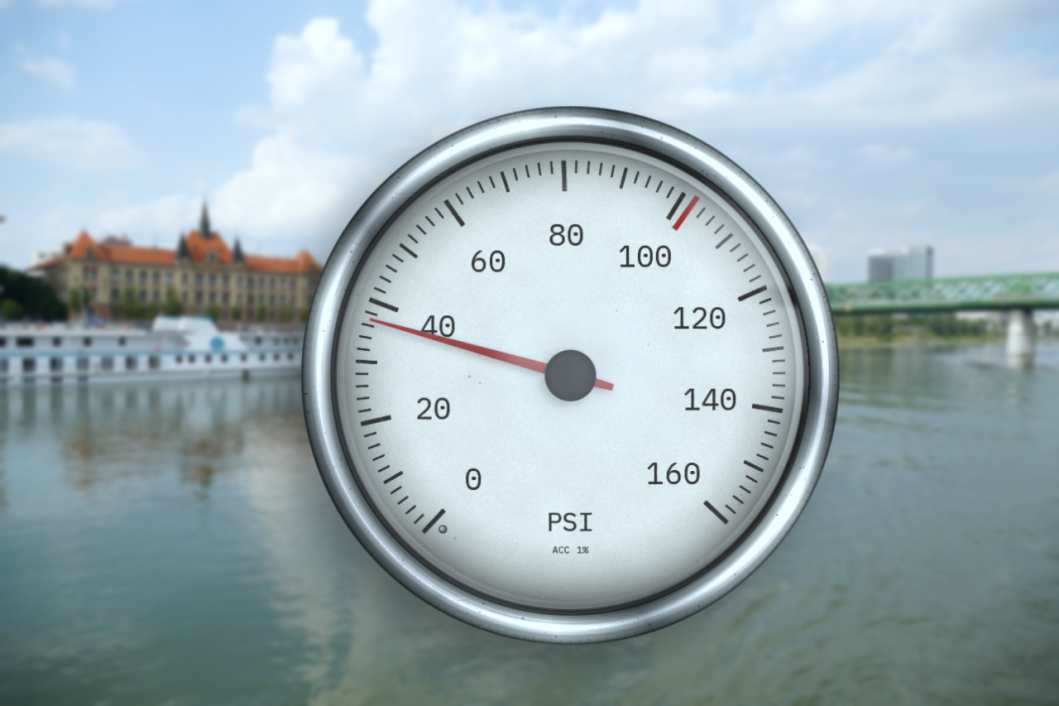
37 psi
